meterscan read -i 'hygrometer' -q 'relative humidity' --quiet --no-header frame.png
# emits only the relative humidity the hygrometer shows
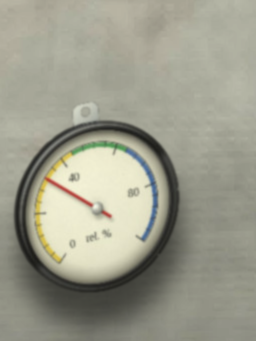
32 %
